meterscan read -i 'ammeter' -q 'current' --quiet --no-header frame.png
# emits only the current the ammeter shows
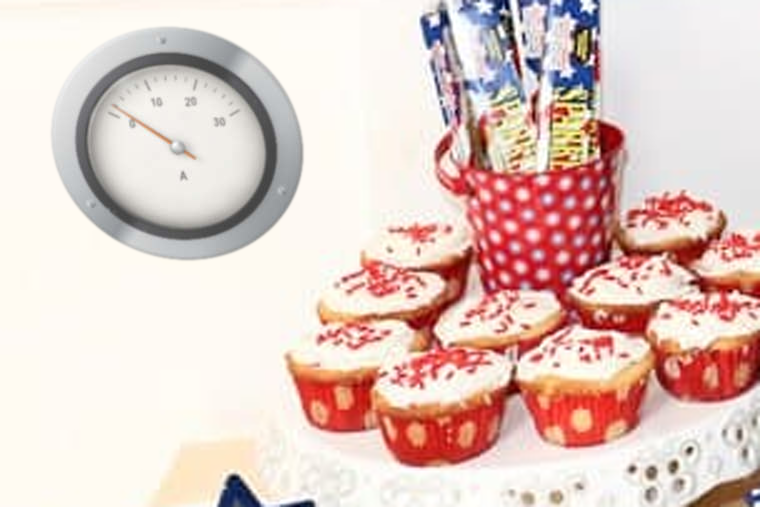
2 A
